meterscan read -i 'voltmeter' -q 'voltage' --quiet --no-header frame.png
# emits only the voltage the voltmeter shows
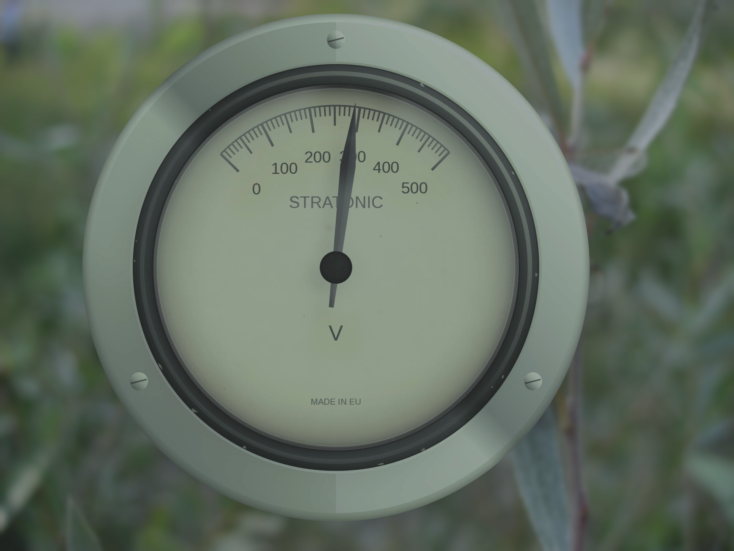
290 V
